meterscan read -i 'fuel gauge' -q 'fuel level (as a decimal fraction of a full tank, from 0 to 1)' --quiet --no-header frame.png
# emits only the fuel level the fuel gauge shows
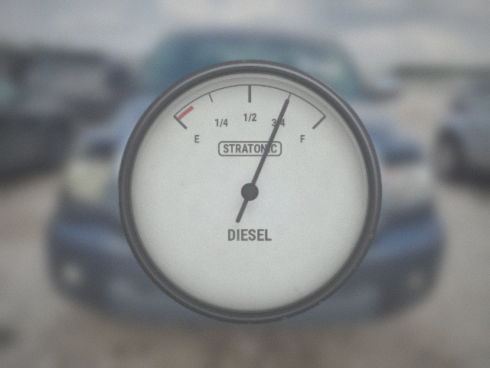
0.75
